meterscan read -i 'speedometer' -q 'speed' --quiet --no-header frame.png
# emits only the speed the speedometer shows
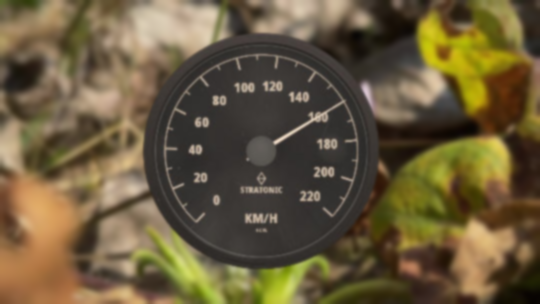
160 km/h
